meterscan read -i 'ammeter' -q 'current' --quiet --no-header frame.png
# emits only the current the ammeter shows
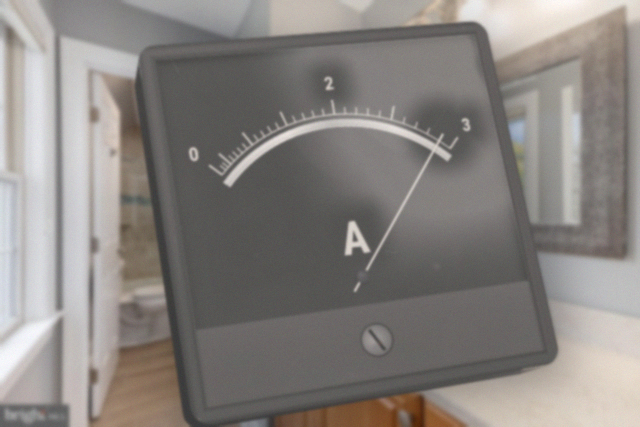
2.9 A
